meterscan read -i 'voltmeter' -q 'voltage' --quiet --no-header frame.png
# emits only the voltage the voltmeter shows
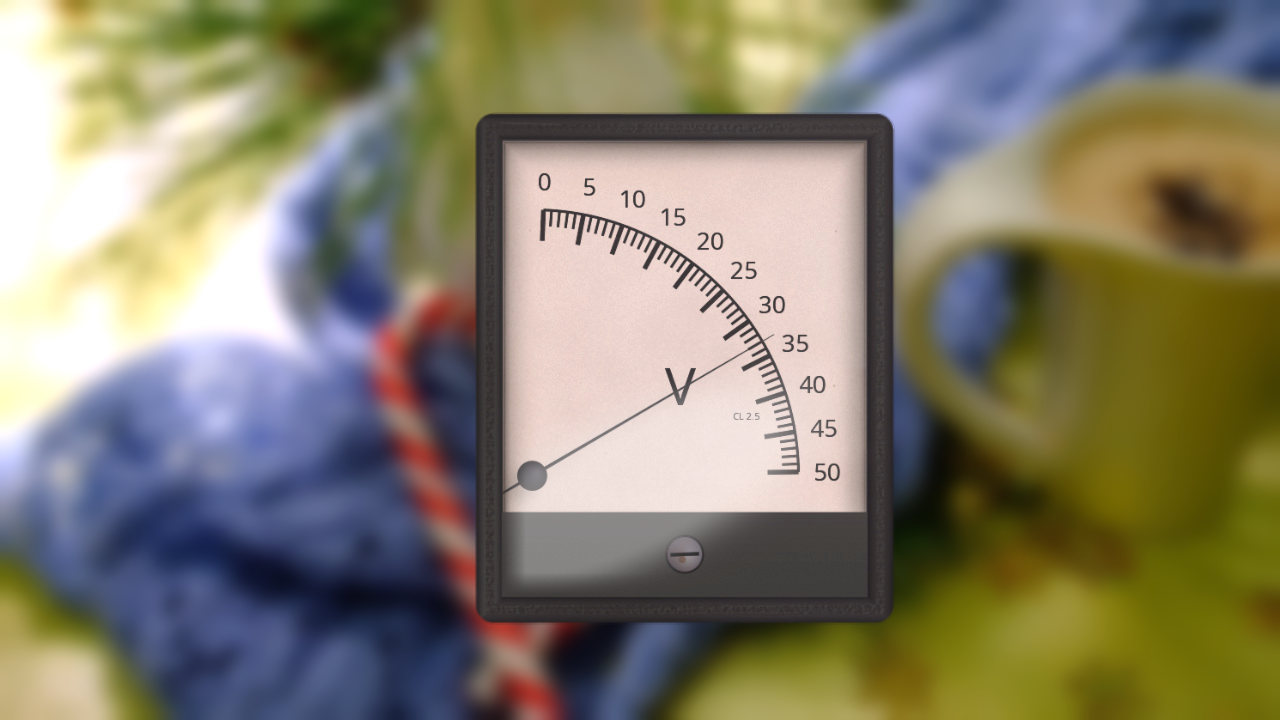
33 V
